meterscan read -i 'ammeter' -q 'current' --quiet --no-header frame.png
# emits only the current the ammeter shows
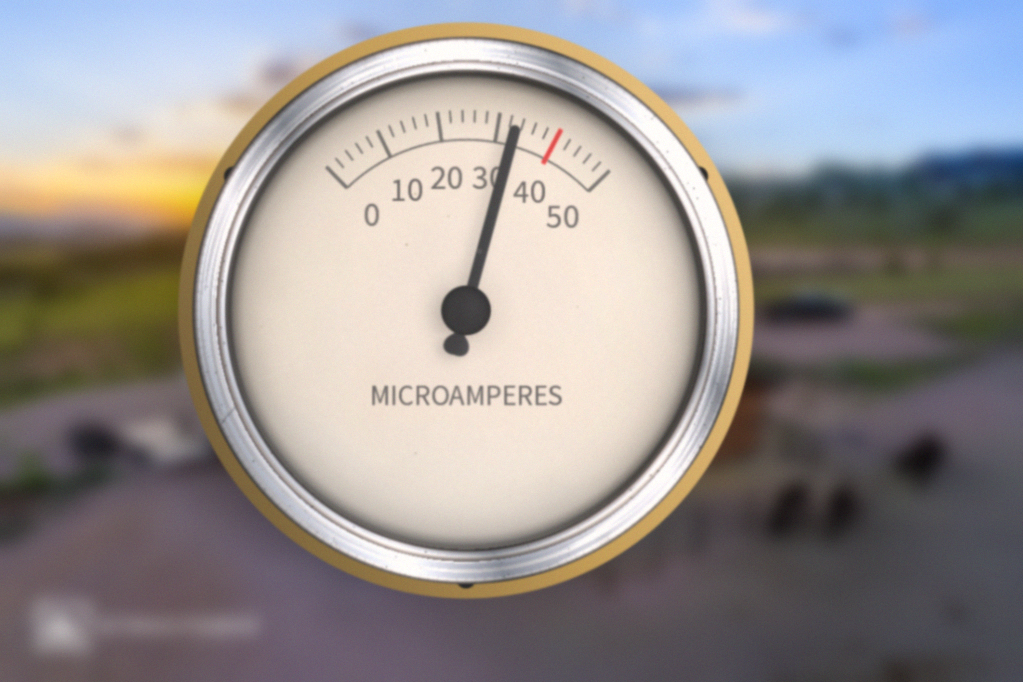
33 µA
